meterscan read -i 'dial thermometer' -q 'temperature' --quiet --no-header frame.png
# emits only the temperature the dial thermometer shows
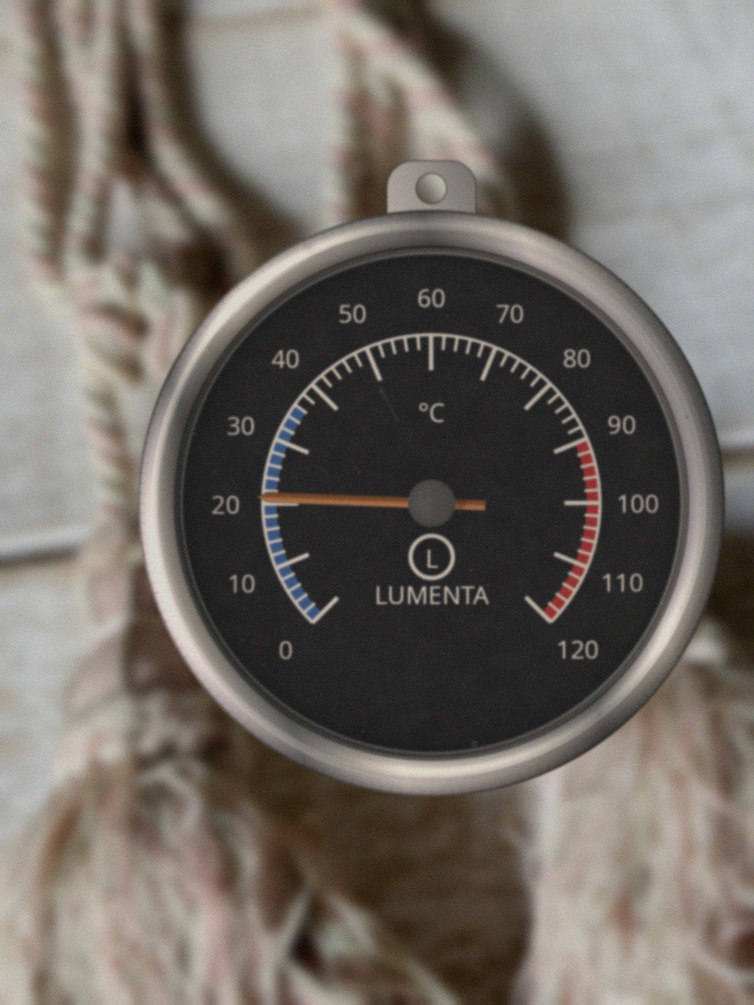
21 °C
